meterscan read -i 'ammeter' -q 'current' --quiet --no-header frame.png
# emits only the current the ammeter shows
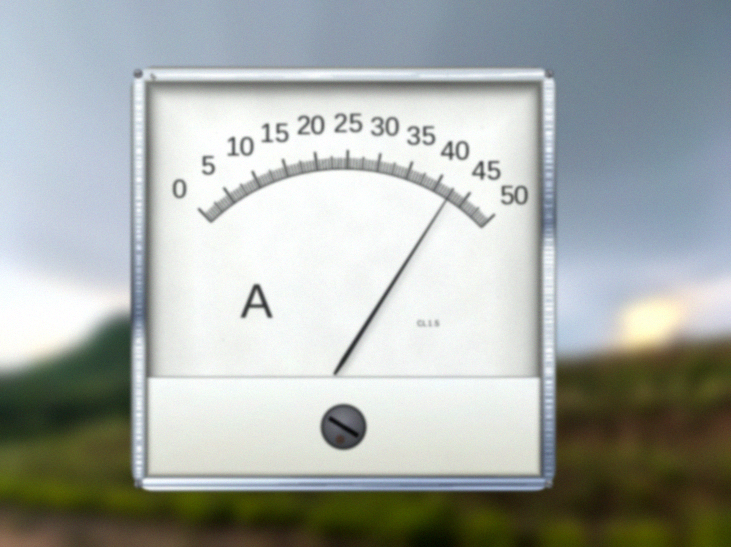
42.5 A
